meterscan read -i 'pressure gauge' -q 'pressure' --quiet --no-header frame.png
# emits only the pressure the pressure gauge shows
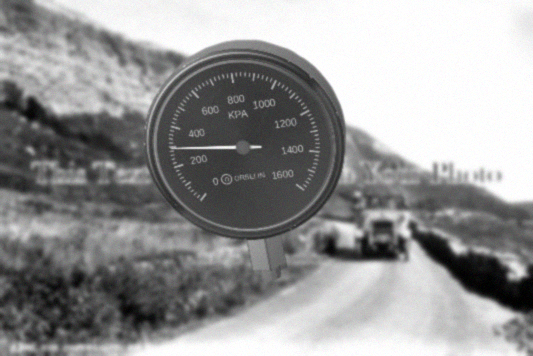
300 kPa
